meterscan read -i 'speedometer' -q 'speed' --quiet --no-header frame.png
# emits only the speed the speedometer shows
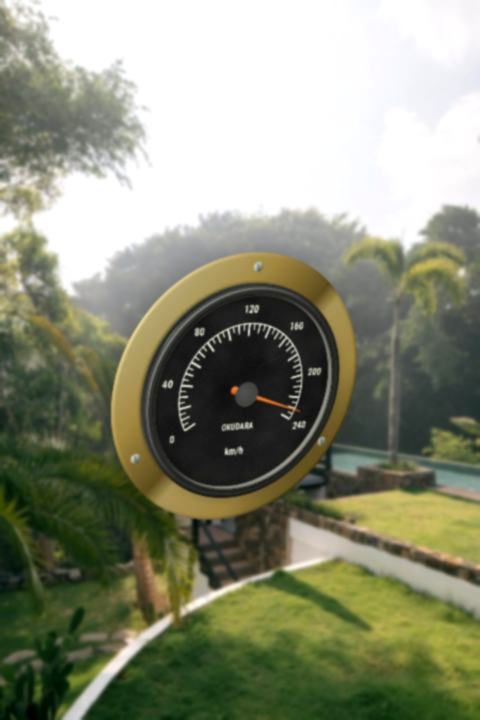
230 km/h
